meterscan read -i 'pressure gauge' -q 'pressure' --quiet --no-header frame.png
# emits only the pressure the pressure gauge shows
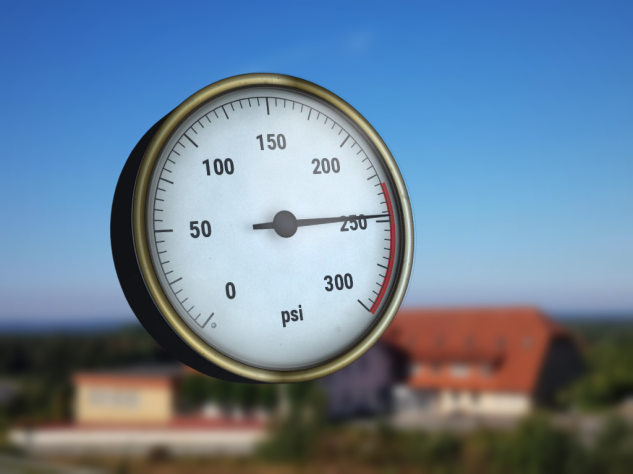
247.5 psi
